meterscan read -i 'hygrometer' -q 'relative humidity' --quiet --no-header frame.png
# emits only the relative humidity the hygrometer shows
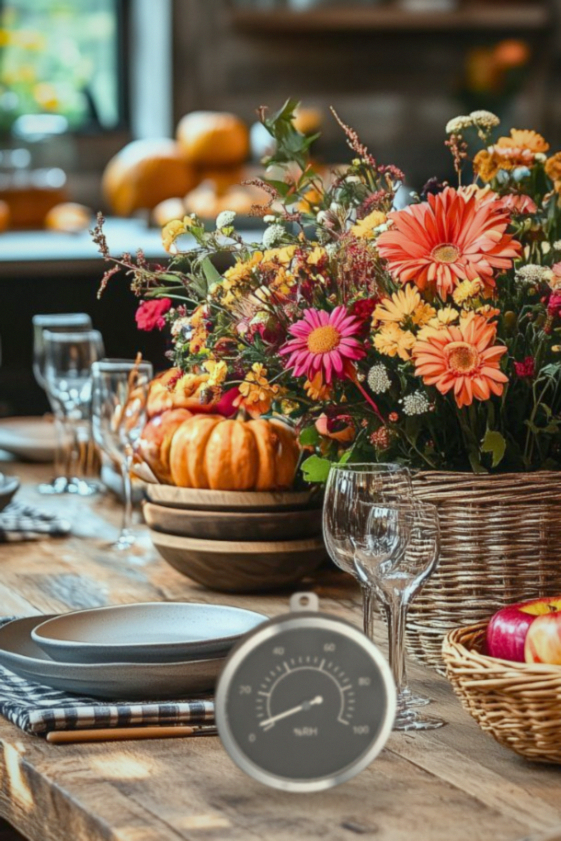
4 %
